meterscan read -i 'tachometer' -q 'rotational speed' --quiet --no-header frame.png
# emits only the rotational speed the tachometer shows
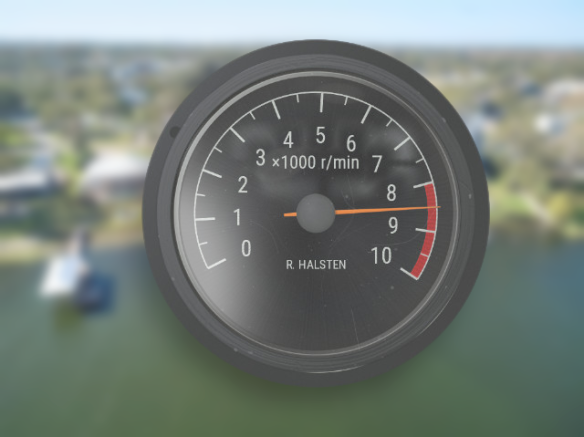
8500 rpm
